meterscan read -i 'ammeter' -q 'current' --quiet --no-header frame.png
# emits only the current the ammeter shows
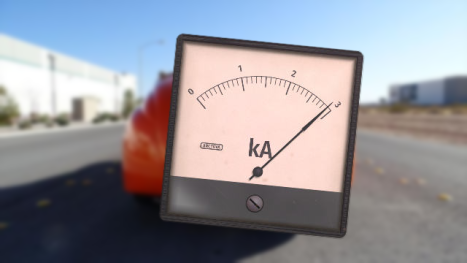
2.9 kA
